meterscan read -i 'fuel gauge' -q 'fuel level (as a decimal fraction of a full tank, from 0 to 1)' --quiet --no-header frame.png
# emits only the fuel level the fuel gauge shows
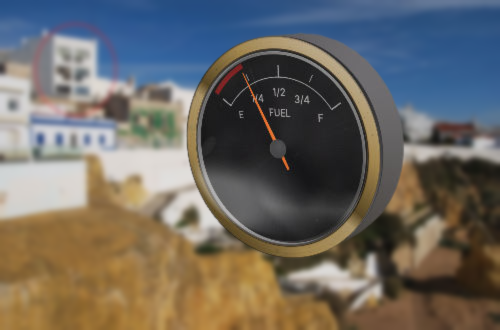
0.25
